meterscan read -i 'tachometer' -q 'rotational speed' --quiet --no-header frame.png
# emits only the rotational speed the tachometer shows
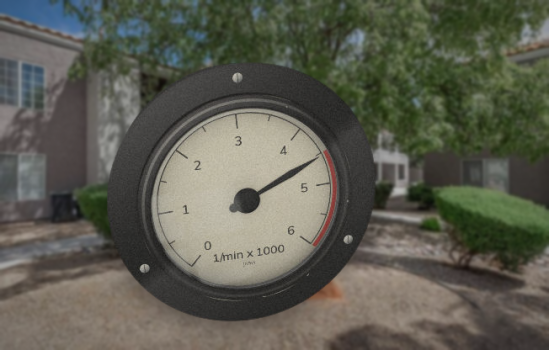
4500 rpm
